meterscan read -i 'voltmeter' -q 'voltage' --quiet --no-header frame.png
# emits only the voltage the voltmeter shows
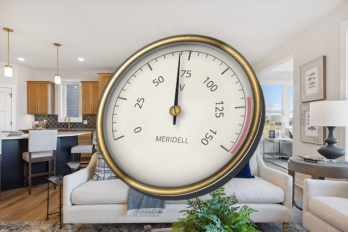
70 V
